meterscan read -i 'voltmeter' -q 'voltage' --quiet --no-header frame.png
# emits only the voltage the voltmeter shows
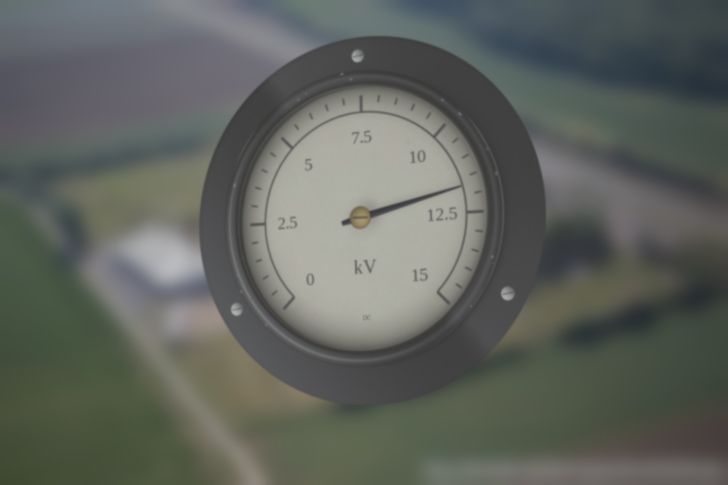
11.75 kV
